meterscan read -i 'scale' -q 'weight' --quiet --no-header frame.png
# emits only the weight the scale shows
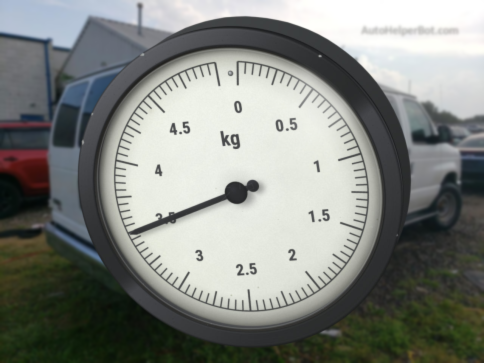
3.5 kg
